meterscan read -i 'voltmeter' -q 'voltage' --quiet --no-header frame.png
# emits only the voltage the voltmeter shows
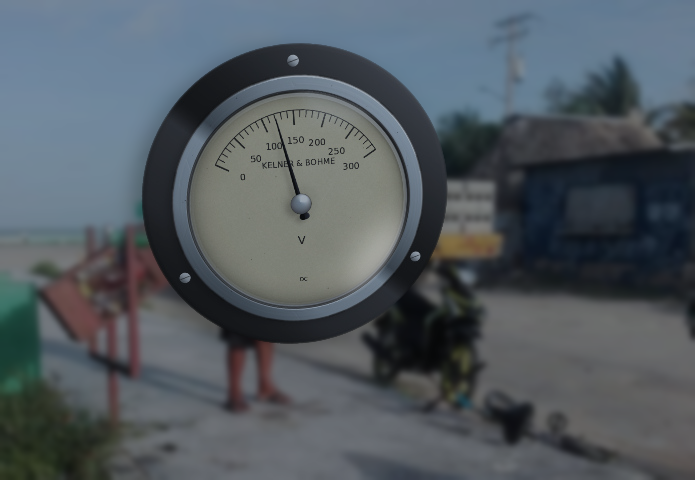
120 V
